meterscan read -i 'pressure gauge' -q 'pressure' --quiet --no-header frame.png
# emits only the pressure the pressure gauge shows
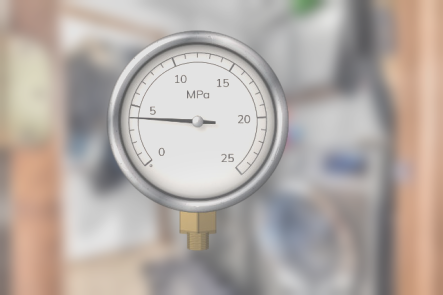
4 MPa
